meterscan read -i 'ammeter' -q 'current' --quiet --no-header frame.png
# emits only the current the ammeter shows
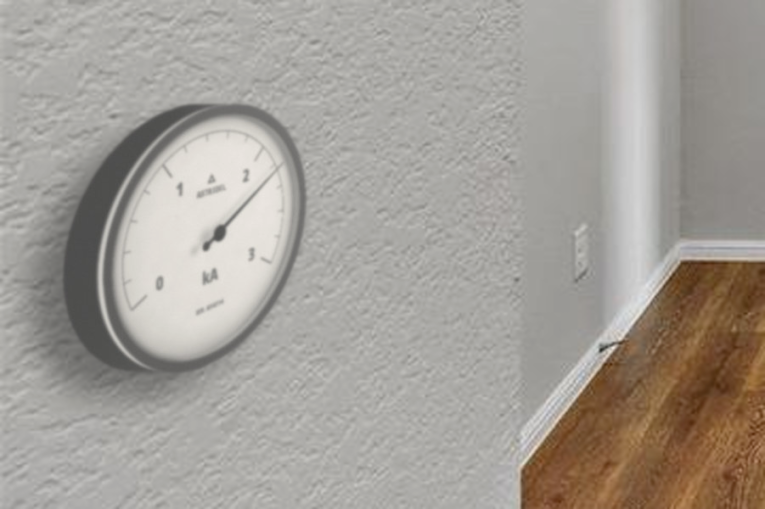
2.2 kA
